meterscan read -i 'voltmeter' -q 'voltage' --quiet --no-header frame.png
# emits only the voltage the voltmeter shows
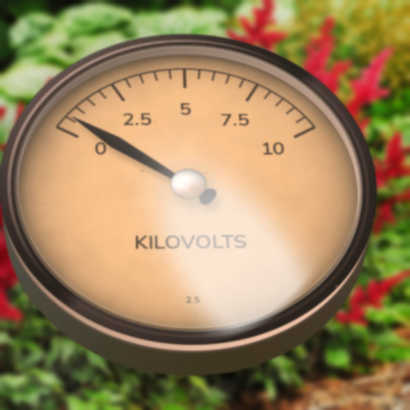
0.5 kV
